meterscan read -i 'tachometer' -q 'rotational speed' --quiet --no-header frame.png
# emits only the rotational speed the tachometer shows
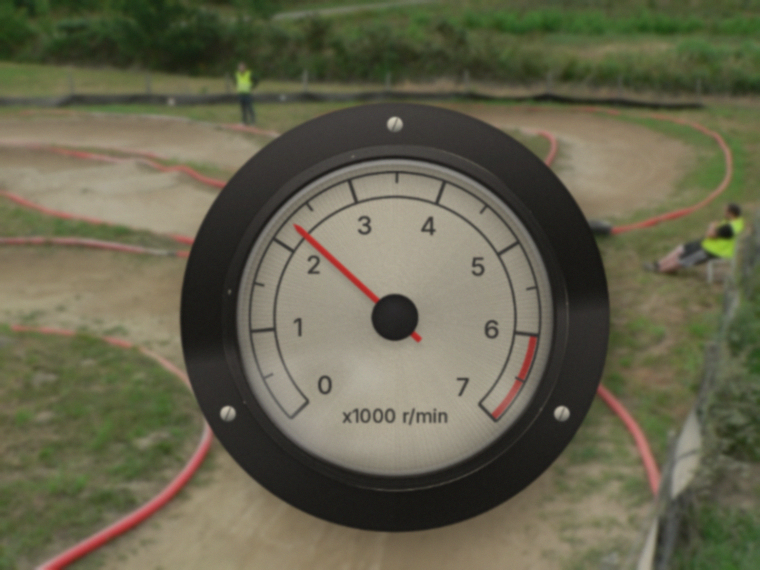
2250 rpm
